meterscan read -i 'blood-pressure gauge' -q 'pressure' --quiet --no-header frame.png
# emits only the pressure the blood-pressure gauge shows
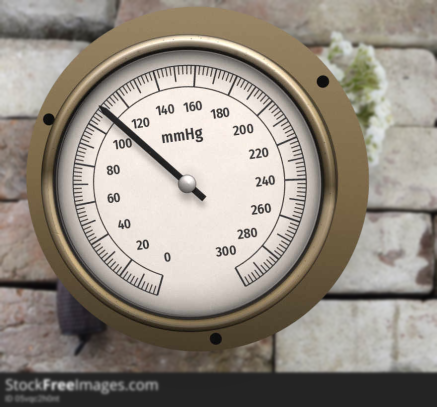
110 mmHg
